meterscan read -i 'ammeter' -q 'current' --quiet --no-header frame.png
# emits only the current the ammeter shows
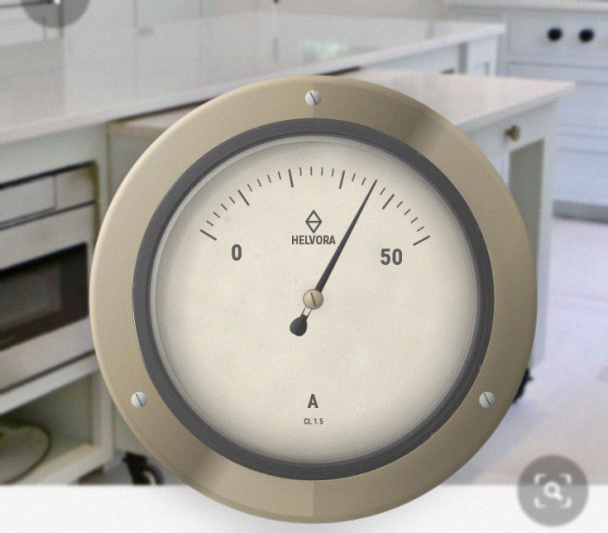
36 A
